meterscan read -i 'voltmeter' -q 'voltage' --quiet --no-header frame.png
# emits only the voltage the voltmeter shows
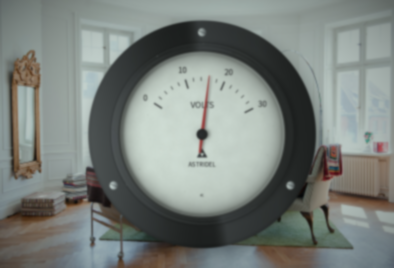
16 V
